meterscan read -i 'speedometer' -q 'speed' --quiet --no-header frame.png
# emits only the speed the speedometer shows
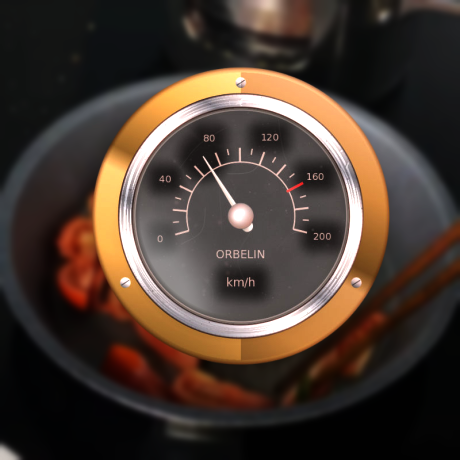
70 km/h
